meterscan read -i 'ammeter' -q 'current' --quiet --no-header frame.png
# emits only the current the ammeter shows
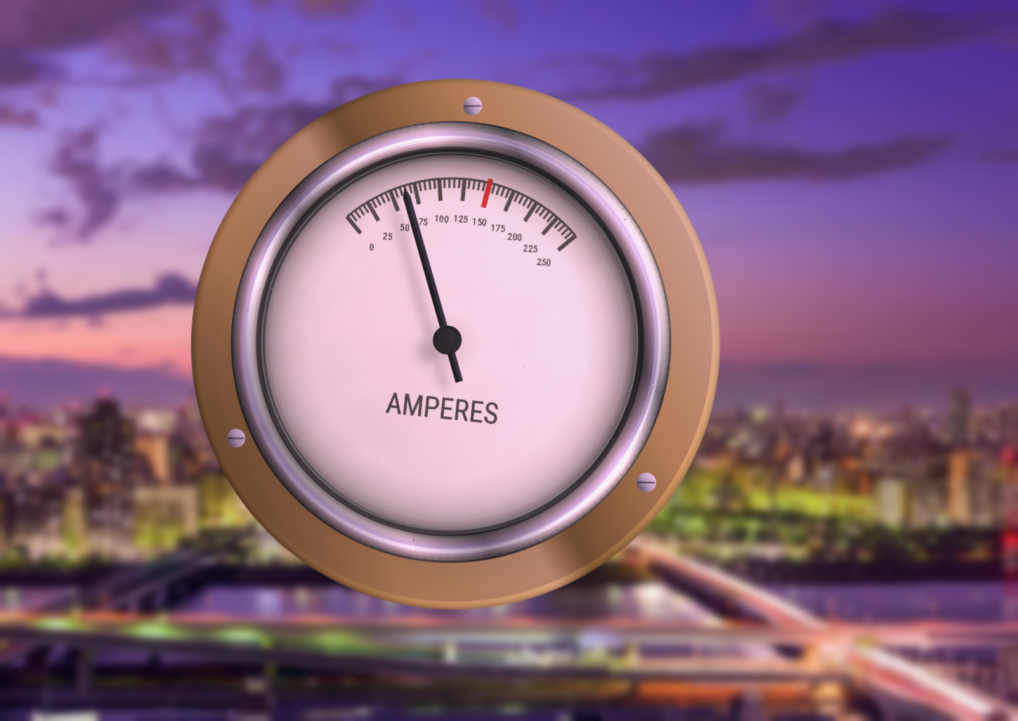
65 A
